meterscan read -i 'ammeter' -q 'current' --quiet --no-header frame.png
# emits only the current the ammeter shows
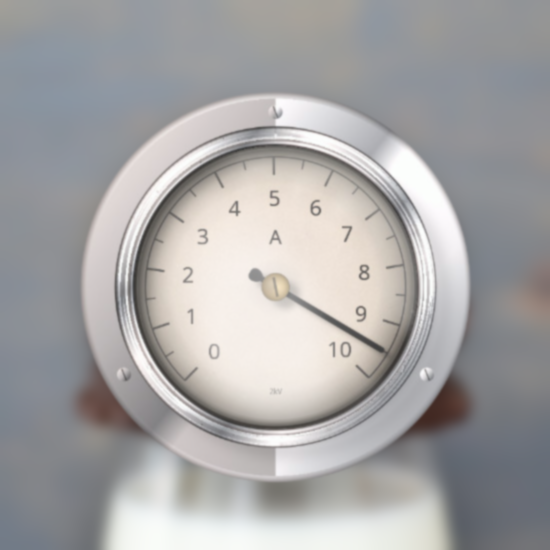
9.5 A
